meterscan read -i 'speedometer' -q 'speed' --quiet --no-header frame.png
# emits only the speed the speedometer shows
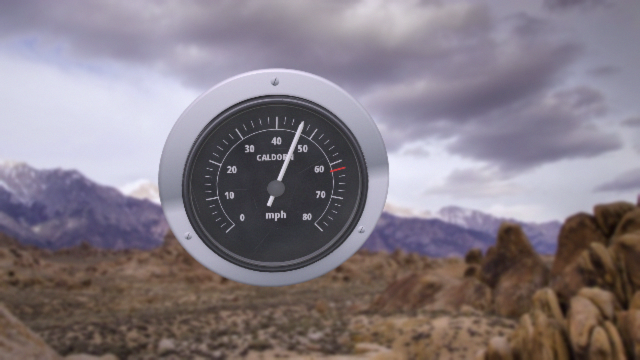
46 mph
